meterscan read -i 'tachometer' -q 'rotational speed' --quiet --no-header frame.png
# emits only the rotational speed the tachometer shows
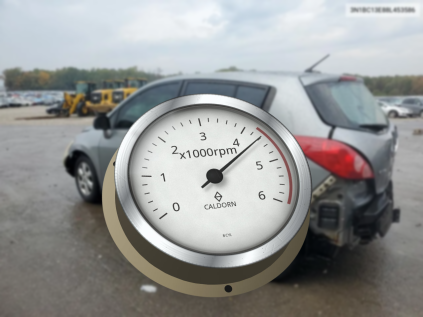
4400 rpm
